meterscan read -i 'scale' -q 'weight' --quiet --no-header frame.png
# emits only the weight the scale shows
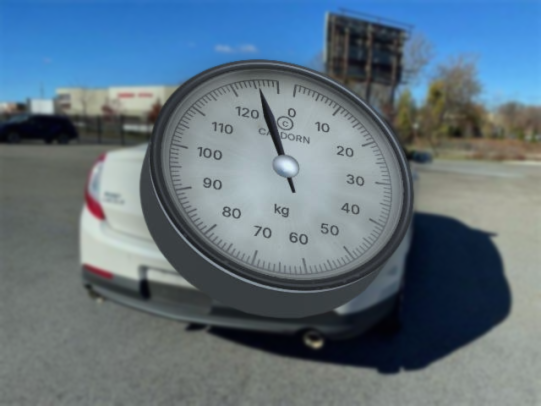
125 kg
